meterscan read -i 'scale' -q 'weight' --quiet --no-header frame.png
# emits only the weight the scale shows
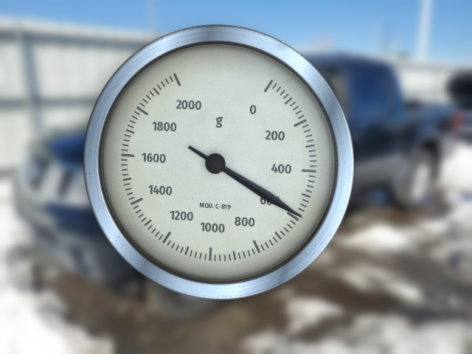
580 g
